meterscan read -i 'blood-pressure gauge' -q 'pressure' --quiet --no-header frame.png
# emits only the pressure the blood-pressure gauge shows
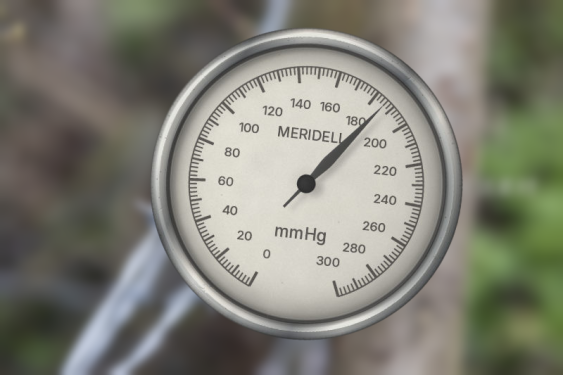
186 mmHg
